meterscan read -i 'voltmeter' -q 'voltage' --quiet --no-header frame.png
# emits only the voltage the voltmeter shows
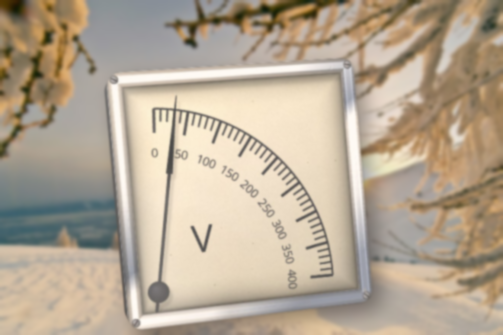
30 V
